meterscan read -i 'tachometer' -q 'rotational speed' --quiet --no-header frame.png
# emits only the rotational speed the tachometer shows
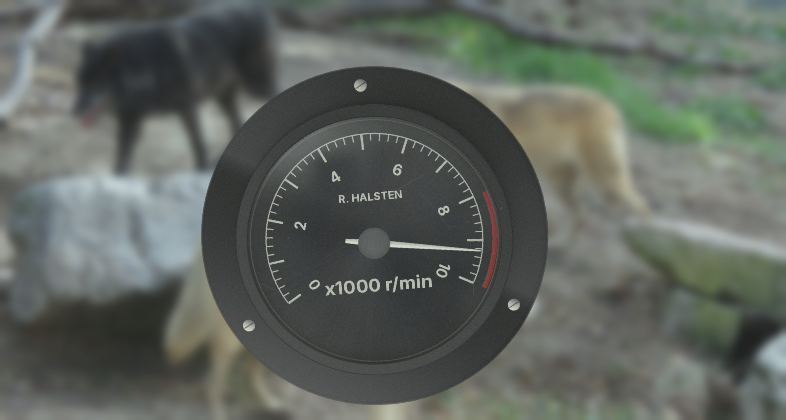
9200 rpm
